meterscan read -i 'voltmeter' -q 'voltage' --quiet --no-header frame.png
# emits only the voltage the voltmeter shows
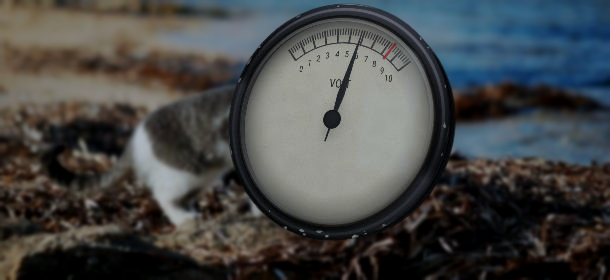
6 V
